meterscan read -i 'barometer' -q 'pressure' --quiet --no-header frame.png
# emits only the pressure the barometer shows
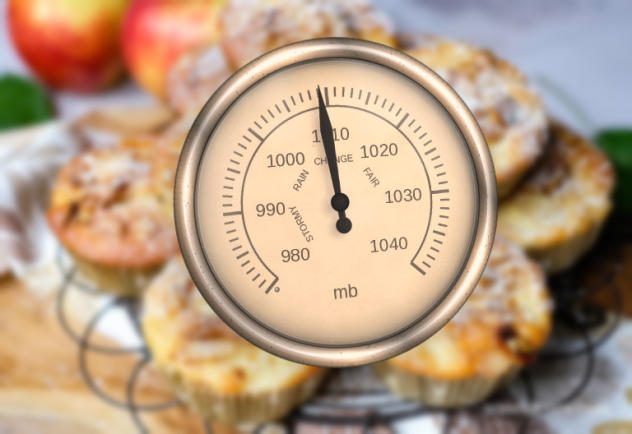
1009 mbar
